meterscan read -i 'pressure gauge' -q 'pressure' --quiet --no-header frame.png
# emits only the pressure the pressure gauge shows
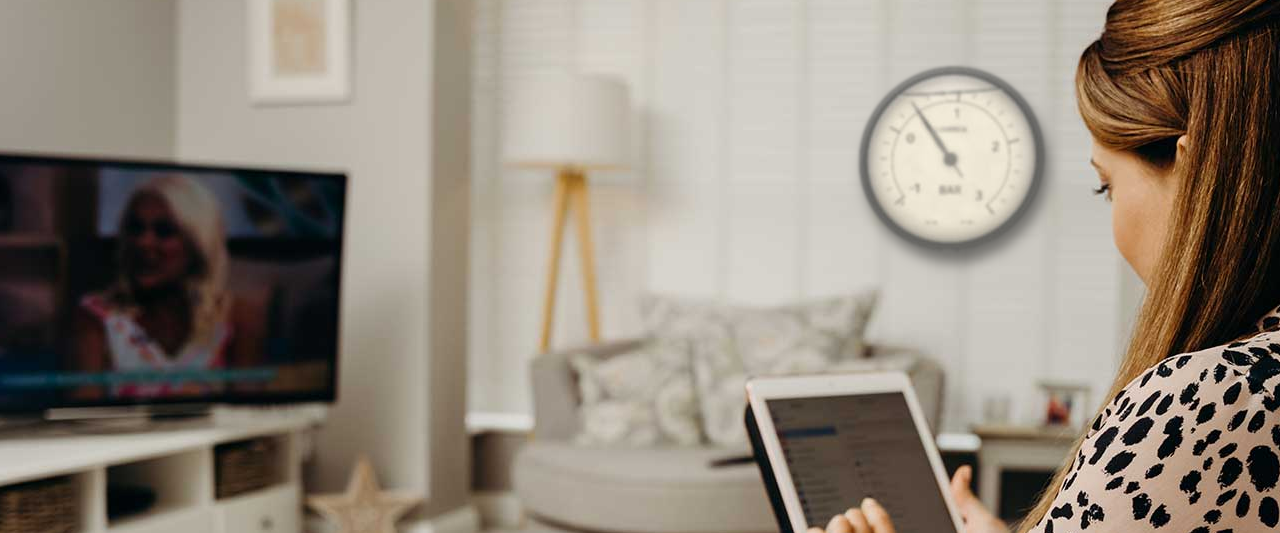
0.4 bar
